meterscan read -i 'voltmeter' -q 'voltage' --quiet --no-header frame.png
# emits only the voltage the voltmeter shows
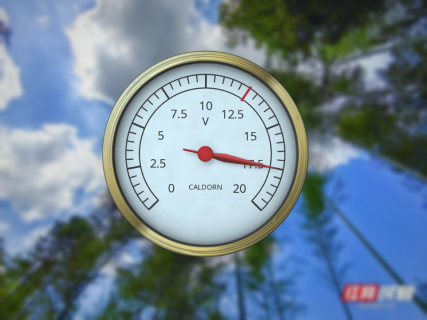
17.5 V
